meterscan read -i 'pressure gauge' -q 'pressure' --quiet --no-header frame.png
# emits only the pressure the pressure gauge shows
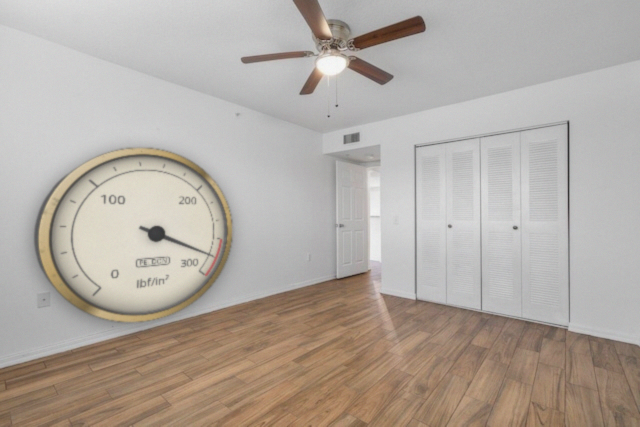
280 psi
